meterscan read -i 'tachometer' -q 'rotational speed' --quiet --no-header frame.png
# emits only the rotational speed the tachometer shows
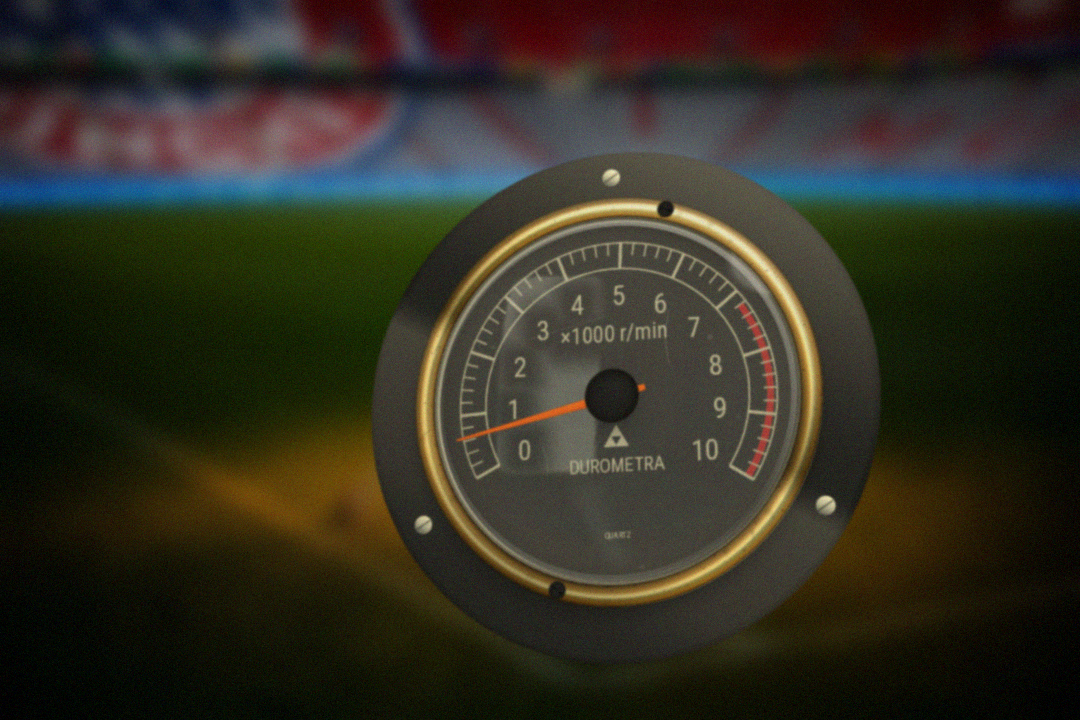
600 rpm
